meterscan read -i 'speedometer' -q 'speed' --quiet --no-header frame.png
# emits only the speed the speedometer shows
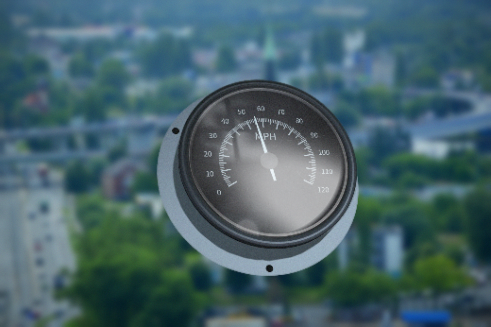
55 mph
